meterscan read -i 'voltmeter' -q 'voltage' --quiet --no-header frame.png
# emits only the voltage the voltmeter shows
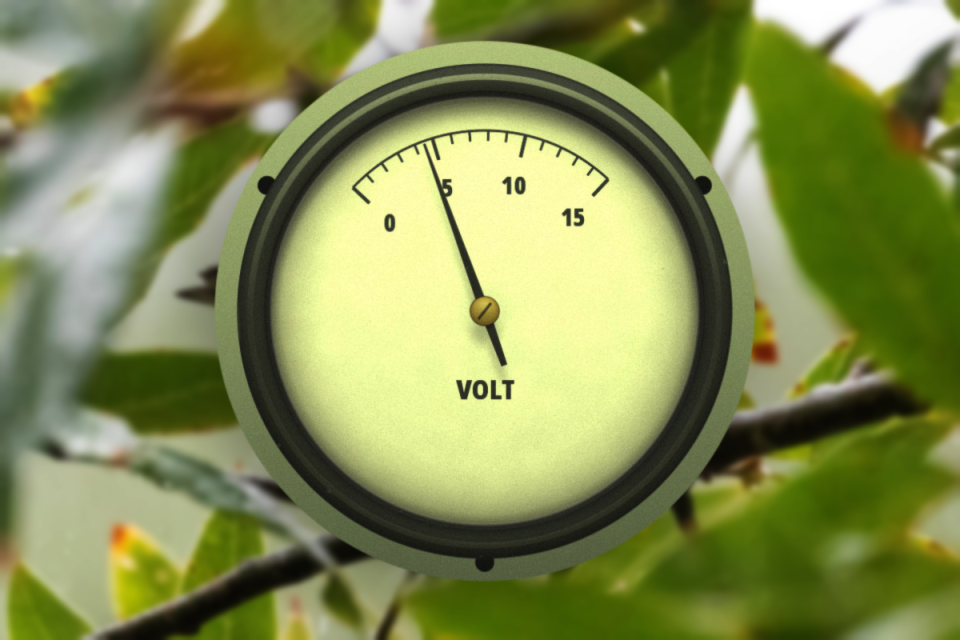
4.5 V
